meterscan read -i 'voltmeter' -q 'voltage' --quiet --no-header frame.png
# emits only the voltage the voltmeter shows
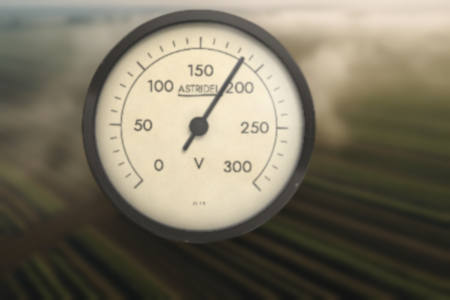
185 V
